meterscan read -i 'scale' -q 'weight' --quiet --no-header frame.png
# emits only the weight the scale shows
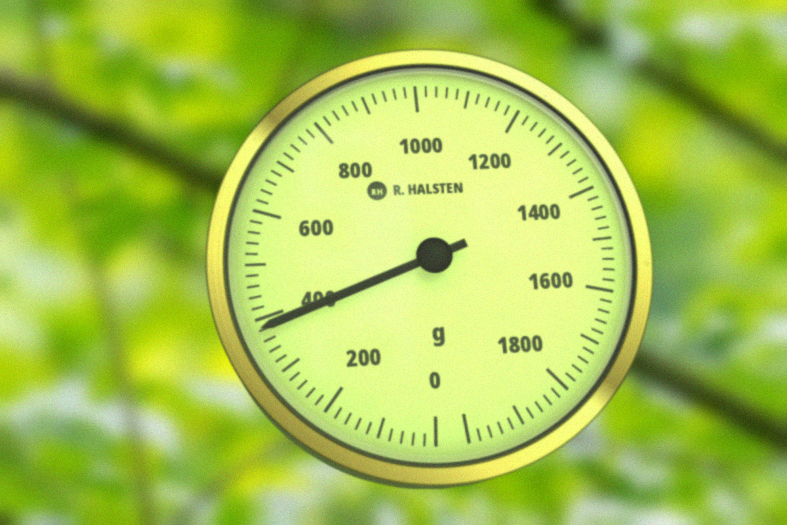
380 g
